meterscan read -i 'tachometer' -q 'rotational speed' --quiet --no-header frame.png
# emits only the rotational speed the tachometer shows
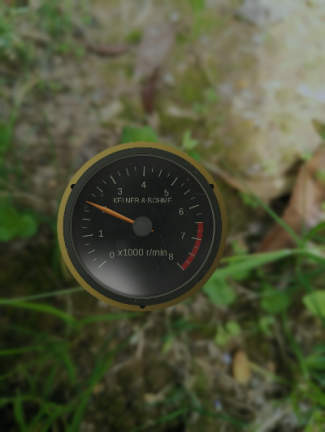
2000 rpm
